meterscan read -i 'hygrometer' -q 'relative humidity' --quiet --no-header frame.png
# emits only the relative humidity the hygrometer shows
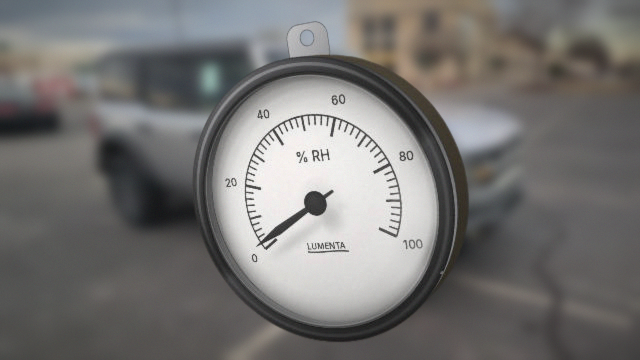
2 %
